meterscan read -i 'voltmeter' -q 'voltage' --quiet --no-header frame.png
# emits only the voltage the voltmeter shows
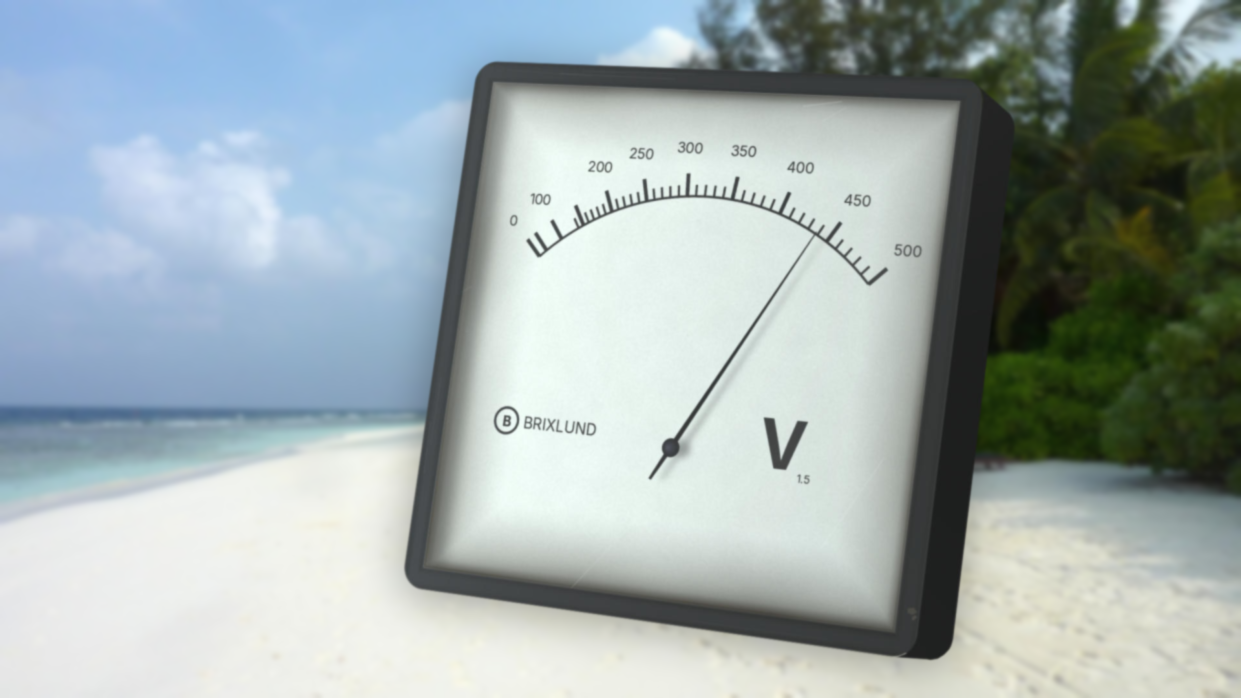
440 V
